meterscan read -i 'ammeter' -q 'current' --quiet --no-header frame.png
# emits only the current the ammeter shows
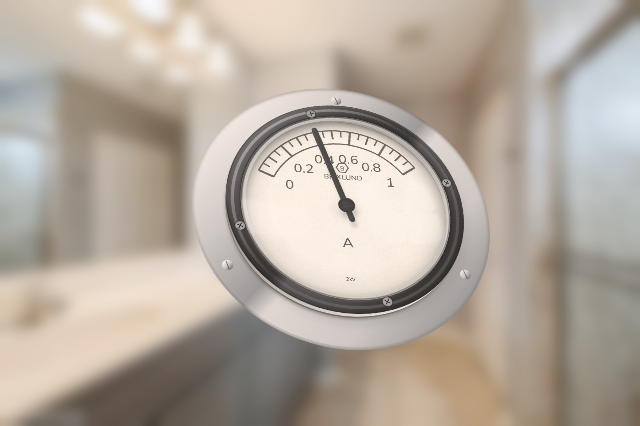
0.4 A
